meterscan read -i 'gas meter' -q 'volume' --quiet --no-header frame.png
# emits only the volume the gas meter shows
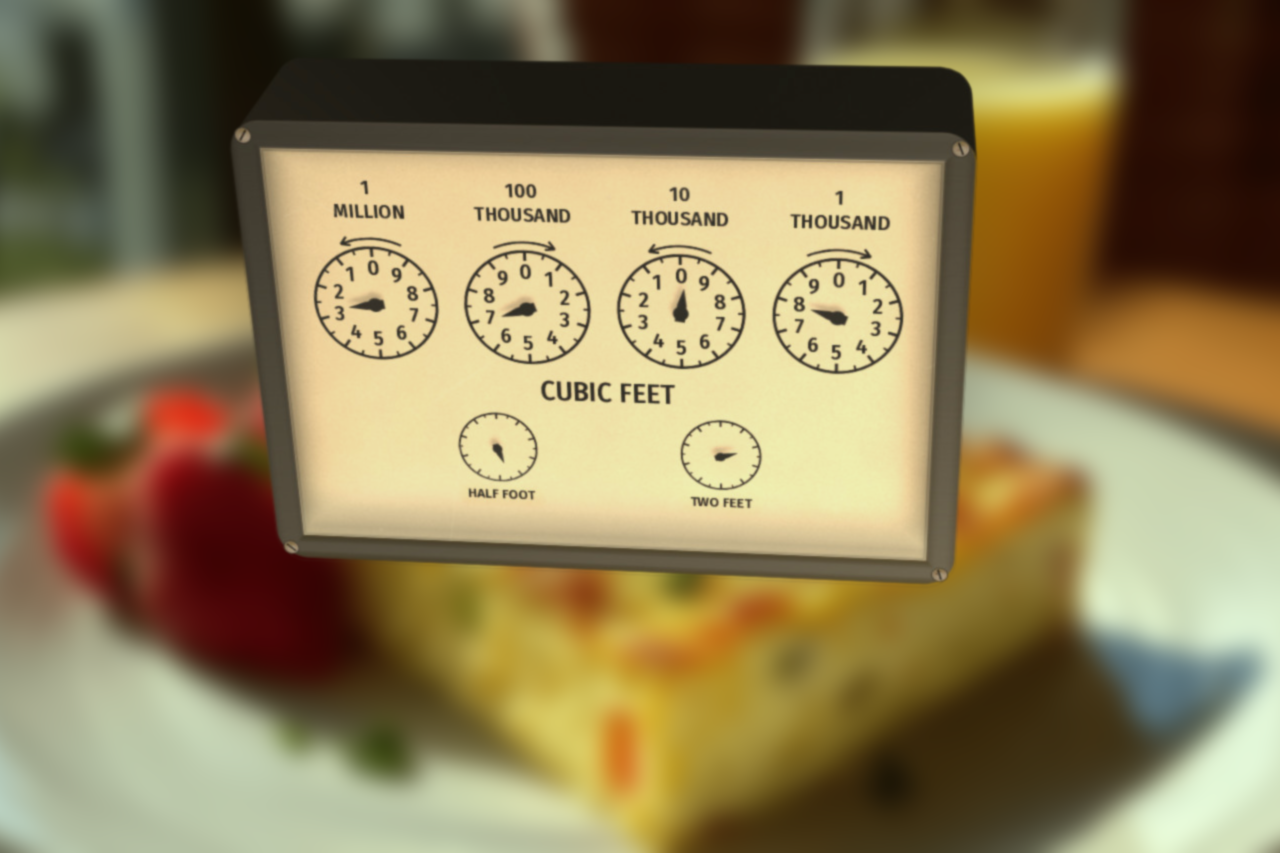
269800 ft³
